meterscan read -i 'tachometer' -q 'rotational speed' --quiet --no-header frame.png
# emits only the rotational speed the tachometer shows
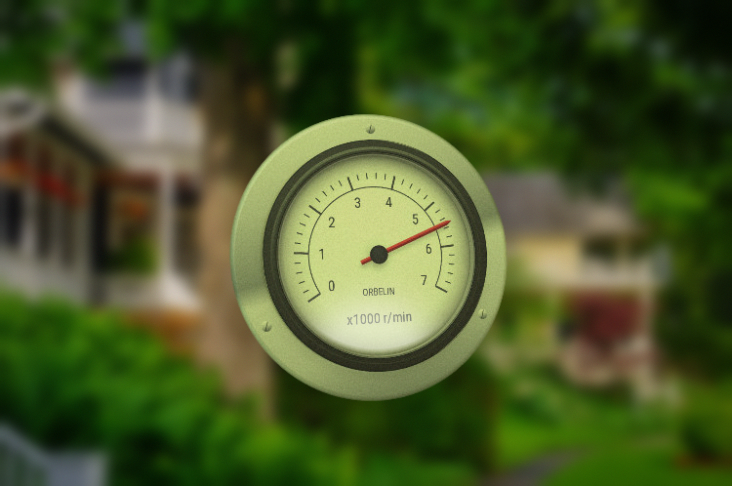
5500 rpm
